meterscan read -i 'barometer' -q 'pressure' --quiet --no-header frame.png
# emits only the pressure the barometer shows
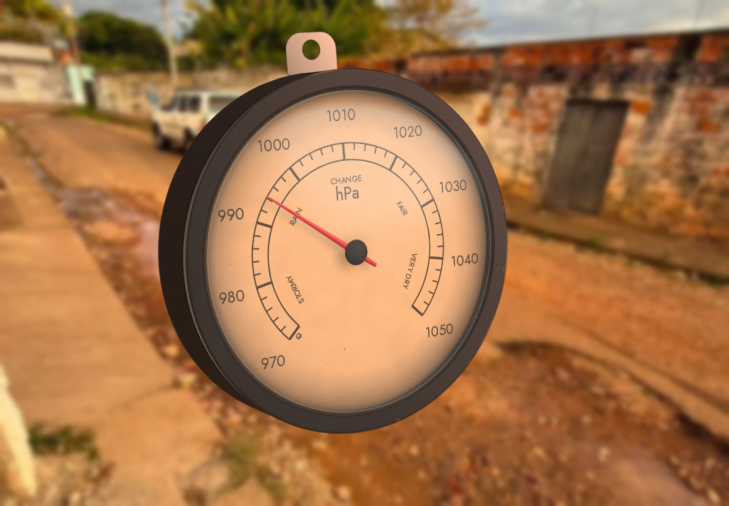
994 hPa
